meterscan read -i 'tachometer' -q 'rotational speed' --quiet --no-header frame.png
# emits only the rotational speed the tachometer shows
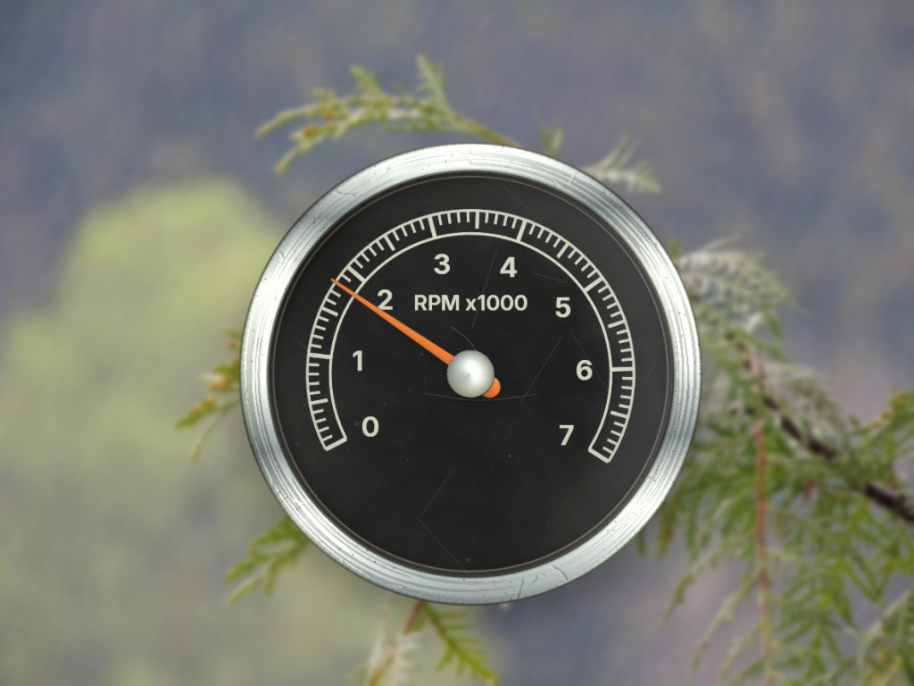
1800 rpm
